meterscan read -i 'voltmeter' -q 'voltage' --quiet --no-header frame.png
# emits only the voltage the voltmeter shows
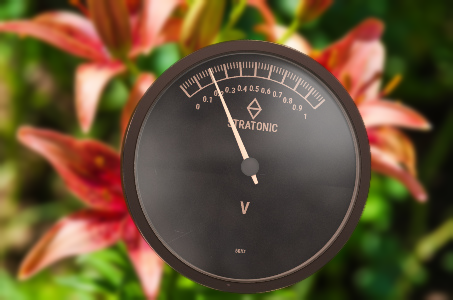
0.2 V
